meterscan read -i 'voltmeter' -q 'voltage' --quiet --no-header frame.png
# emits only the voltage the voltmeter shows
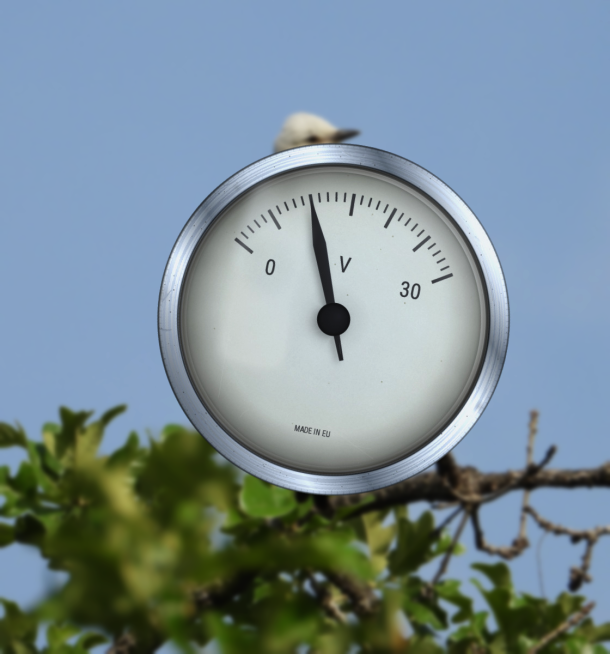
10 V
